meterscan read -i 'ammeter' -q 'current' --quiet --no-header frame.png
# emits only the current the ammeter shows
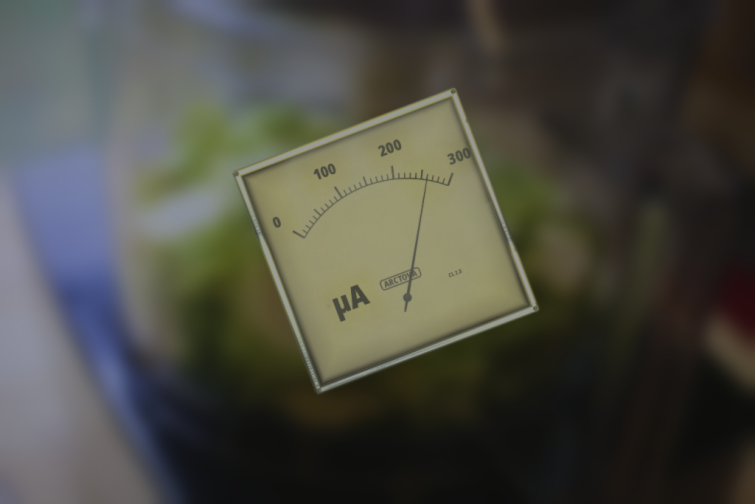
260 µA
